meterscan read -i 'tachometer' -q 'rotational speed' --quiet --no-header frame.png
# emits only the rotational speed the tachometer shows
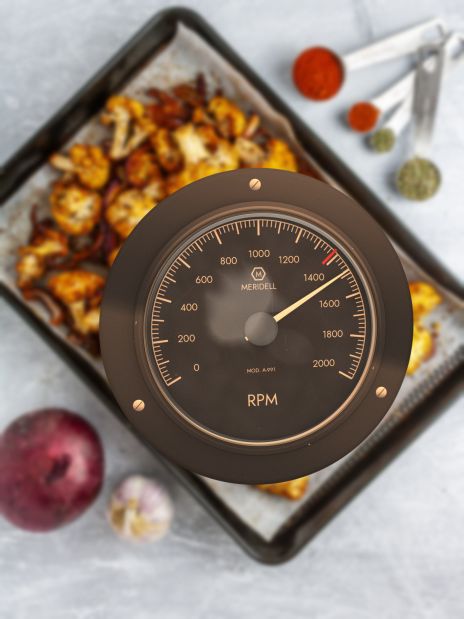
1480 rpm
